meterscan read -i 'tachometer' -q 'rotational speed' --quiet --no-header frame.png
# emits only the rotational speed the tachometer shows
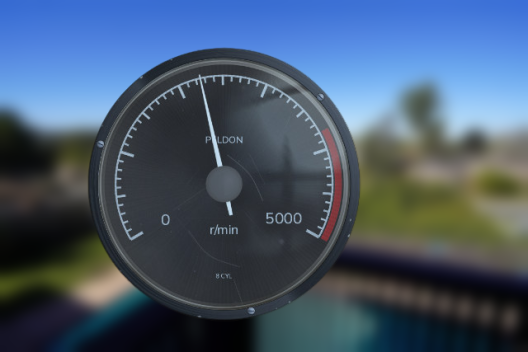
2250 rpm
